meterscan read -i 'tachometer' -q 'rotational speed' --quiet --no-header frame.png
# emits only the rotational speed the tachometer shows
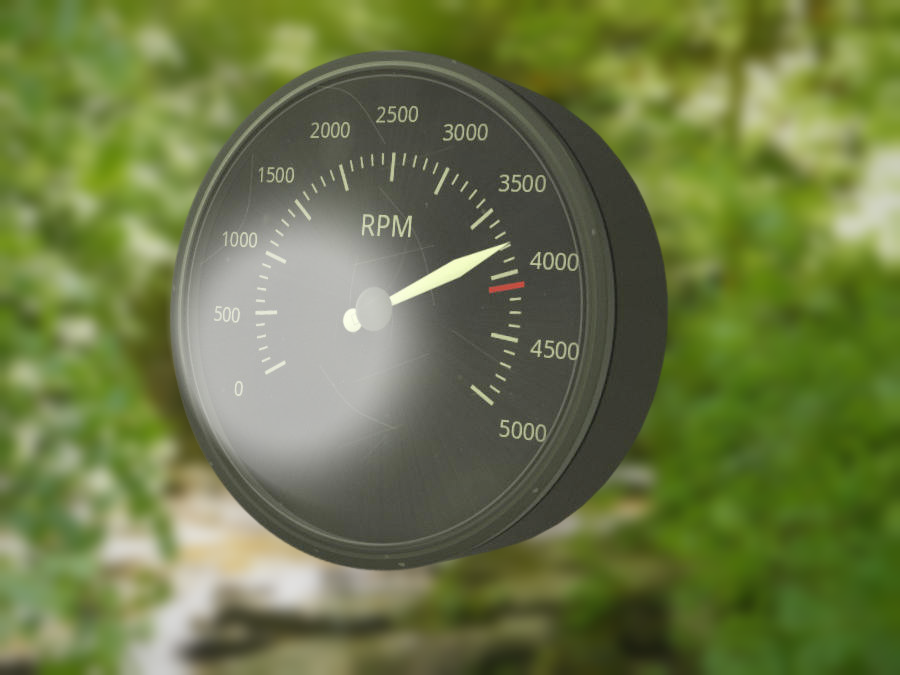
3800 rpm
